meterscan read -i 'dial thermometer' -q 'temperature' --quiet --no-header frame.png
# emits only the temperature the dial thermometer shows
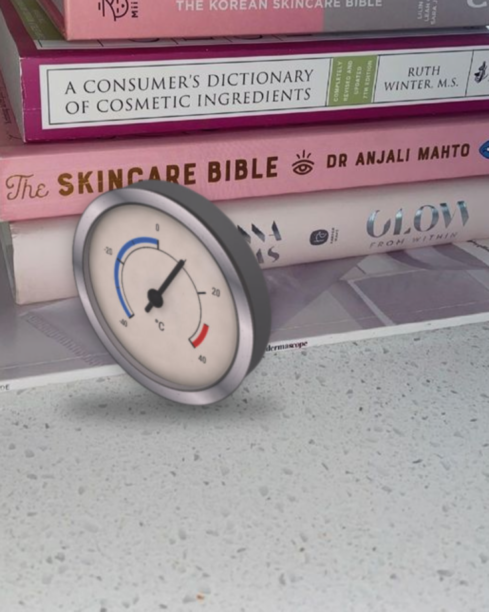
10 °C
